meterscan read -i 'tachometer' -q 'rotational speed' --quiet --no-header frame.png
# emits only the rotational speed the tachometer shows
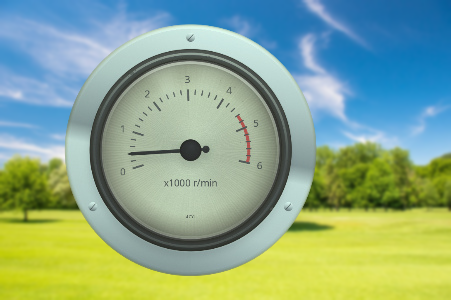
400 rpm
